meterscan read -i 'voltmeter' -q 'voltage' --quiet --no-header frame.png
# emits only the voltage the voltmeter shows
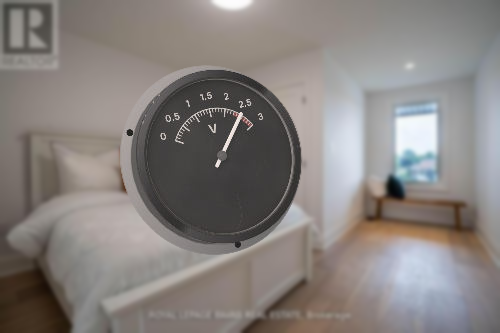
2.5 V
